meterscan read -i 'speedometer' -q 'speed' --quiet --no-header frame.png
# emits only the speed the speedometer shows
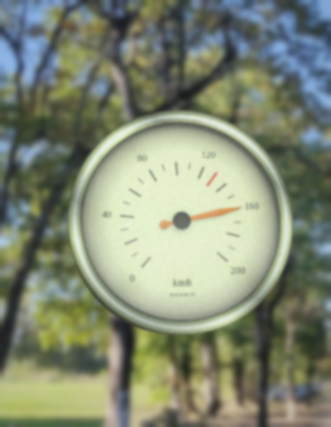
160 km/h
